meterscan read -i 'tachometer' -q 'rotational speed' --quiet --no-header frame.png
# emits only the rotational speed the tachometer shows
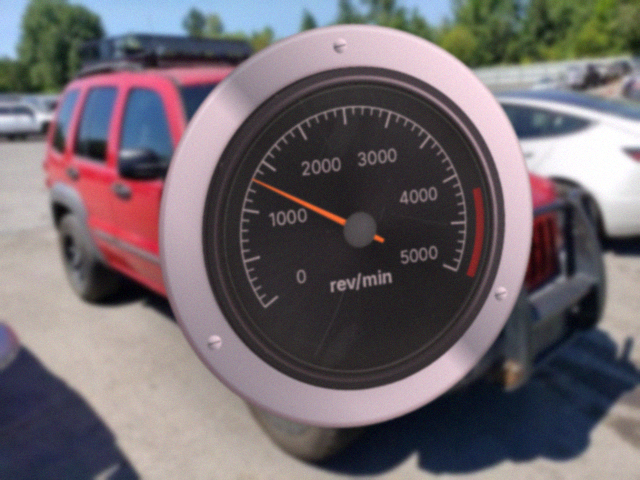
1300 rpm
